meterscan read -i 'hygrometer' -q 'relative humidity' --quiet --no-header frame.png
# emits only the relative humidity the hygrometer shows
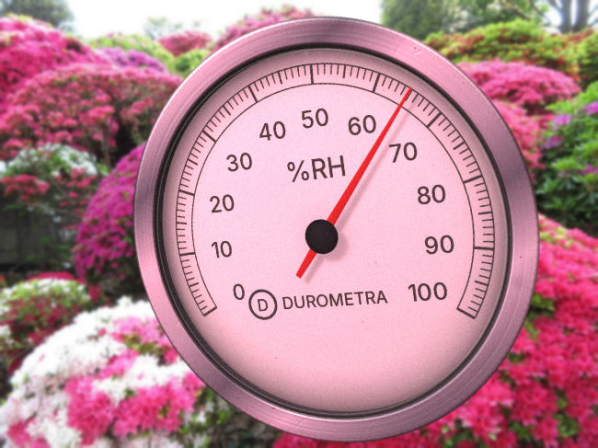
65 %
